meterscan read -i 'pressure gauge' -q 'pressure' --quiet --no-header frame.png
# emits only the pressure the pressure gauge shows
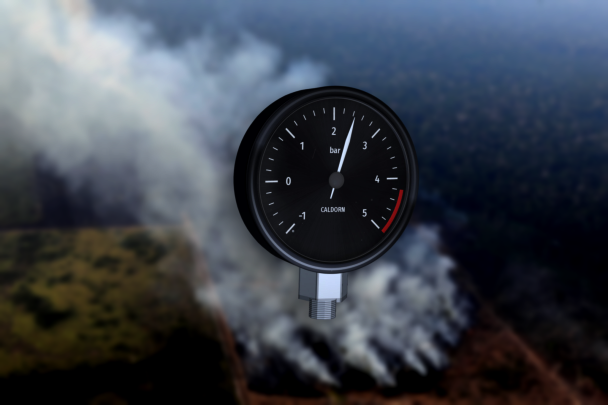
2.4 bar
